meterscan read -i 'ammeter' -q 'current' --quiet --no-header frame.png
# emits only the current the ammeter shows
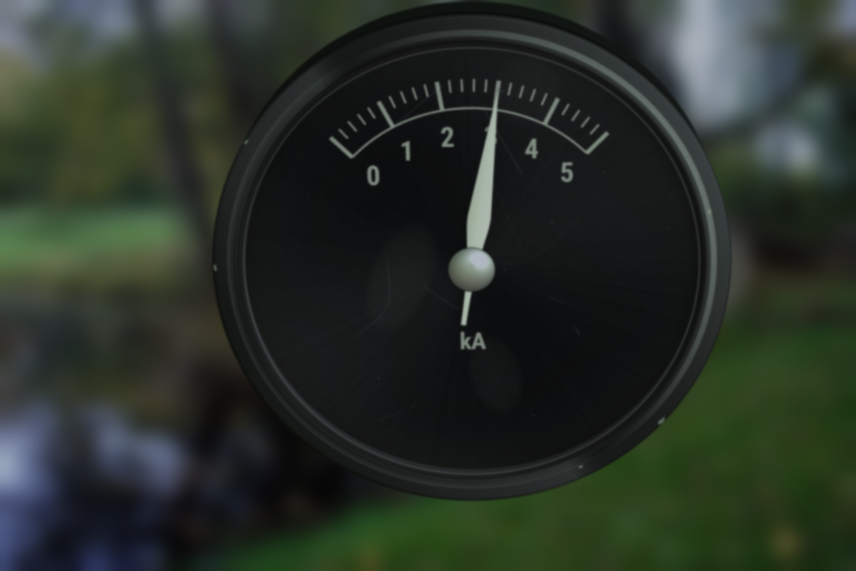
3 kA
